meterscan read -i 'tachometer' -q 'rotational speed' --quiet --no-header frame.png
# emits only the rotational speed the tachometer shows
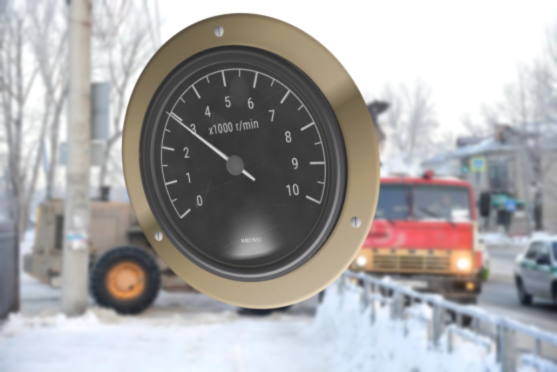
3000 rpm
